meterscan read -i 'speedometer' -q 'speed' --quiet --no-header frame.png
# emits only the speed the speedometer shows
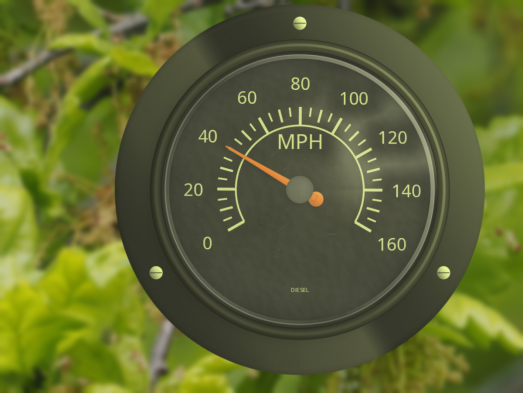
40 mph
